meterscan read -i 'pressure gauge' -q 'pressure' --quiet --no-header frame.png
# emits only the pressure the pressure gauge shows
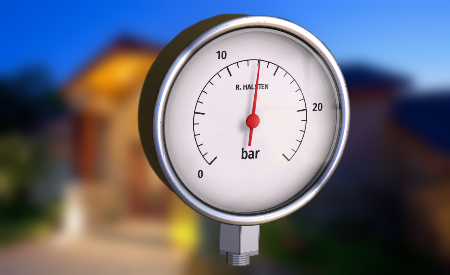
13 bar
